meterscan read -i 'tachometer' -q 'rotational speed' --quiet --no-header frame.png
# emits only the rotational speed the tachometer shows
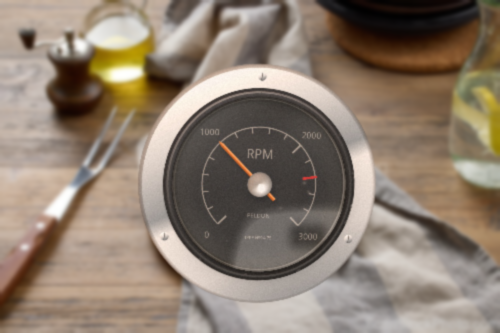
1000 rpm
